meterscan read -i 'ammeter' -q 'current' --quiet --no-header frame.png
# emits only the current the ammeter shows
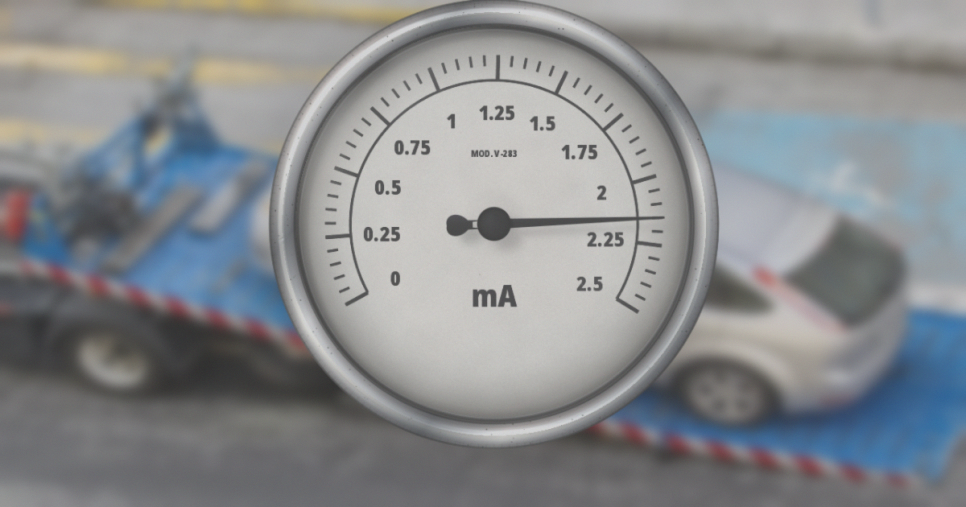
2.15 mA
